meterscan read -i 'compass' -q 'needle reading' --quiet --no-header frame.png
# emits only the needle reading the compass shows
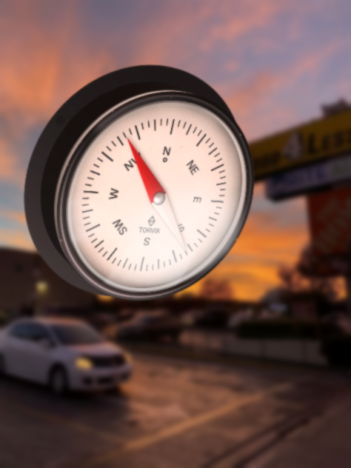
320 °
